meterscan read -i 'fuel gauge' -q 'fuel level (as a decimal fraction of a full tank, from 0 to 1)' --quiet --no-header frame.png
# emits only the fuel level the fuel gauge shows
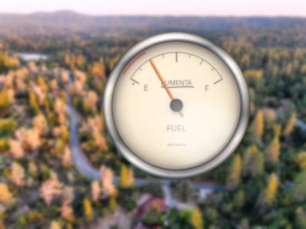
0.25
